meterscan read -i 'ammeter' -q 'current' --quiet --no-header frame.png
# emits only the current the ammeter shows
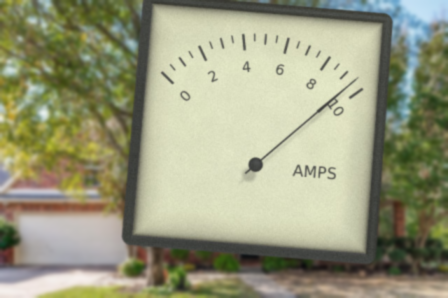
9.5 A
